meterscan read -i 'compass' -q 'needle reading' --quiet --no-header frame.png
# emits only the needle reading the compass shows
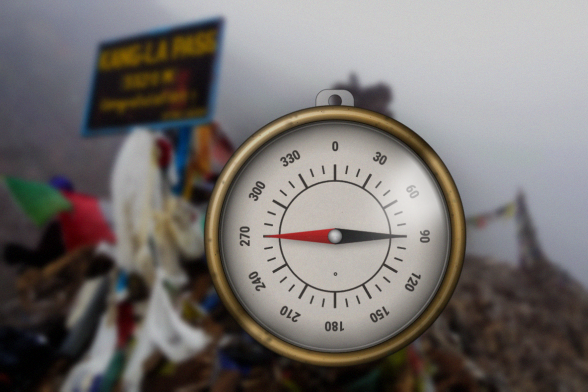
270 °
